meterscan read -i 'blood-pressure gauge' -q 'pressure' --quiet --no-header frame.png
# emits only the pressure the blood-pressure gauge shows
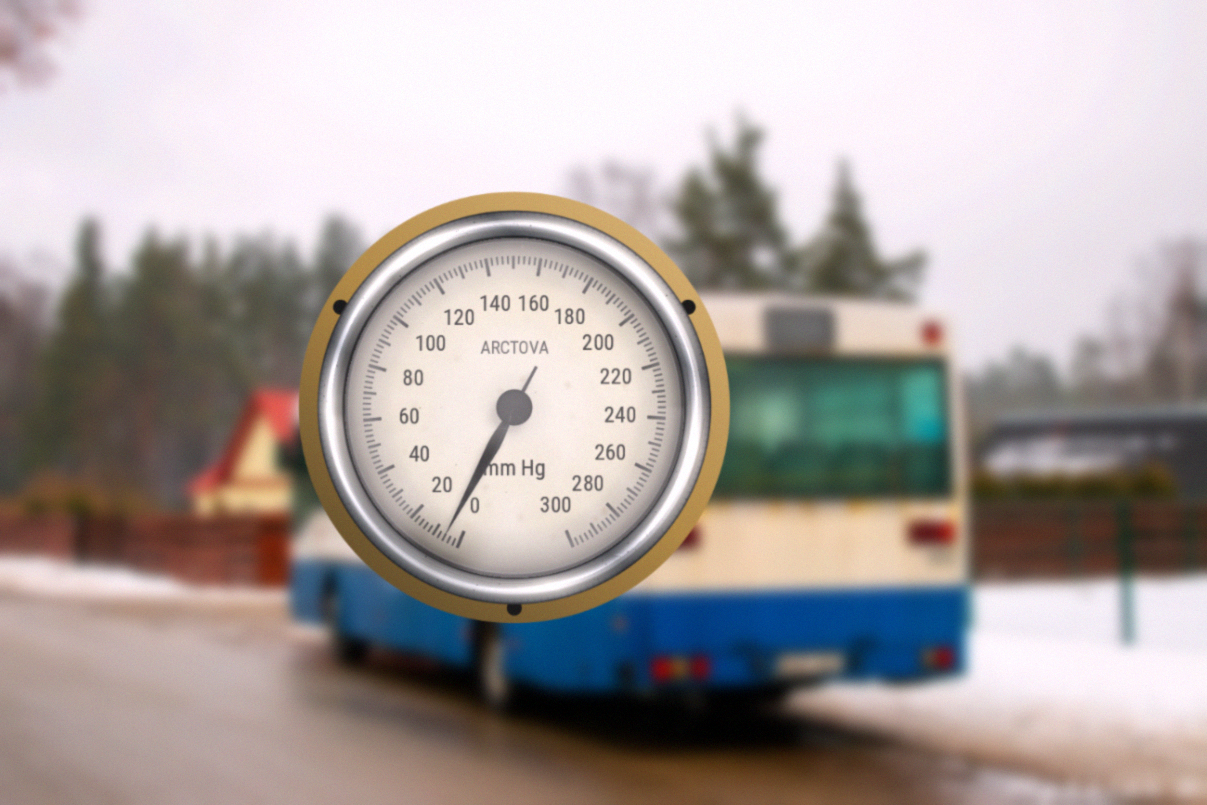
6 mmHg
